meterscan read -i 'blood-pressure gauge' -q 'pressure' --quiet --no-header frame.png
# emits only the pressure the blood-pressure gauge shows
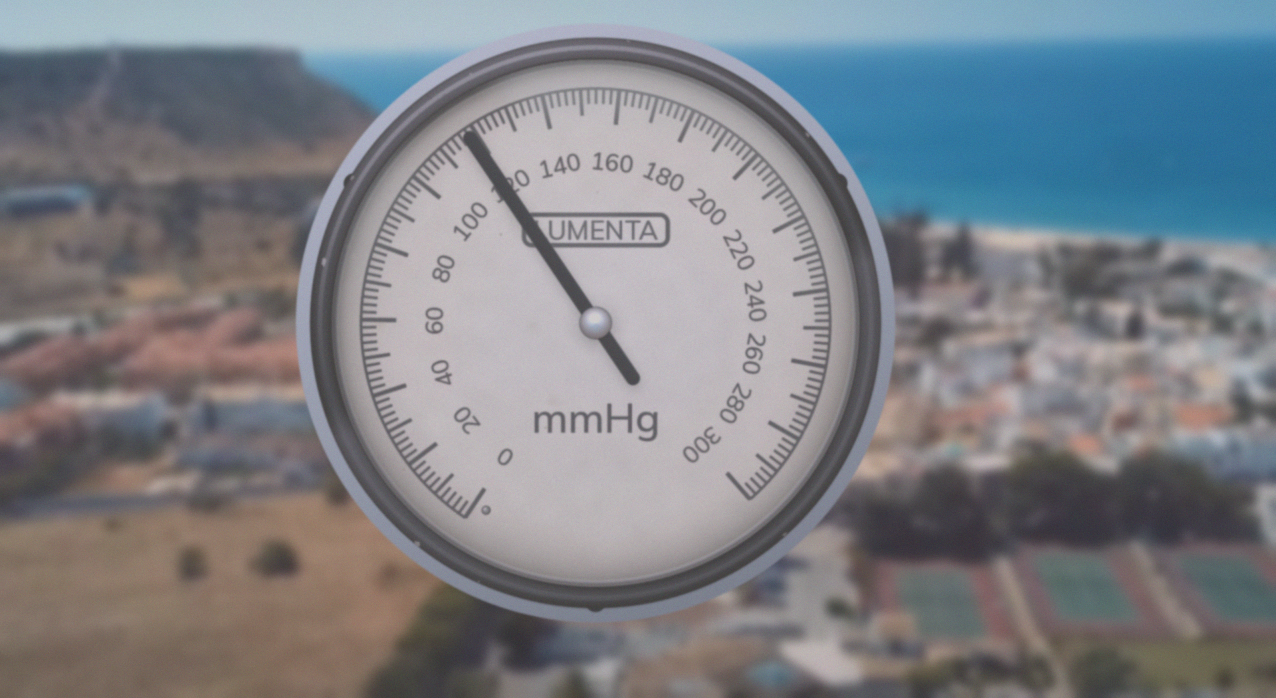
118 mmHg
